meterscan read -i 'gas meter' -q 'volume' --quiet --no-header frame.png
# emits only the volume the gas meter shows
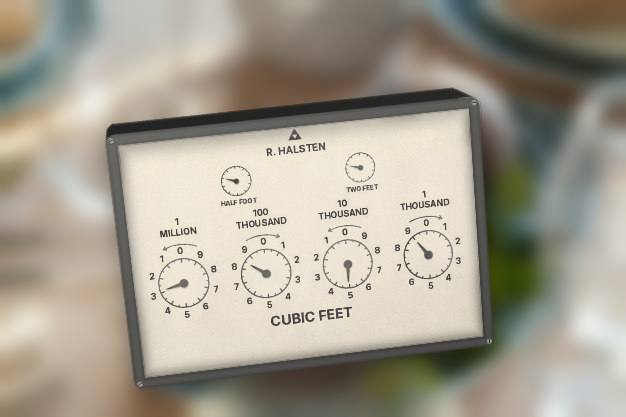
284900 ft³
